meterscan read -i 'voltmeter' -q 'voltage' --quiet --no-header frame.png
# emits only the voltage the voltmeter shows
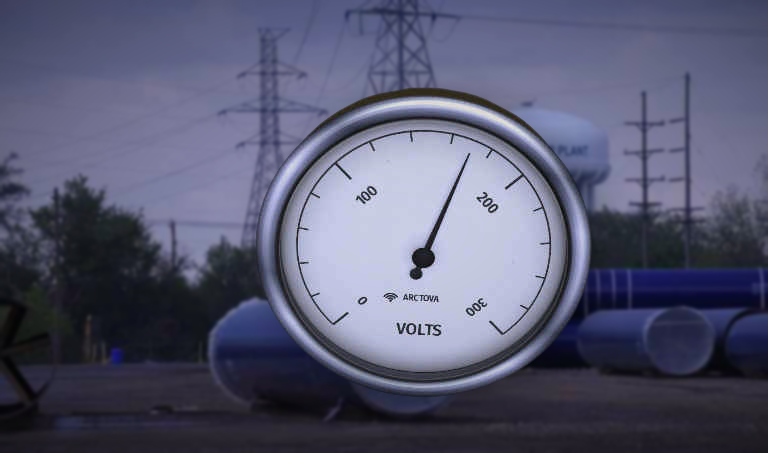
170 V
